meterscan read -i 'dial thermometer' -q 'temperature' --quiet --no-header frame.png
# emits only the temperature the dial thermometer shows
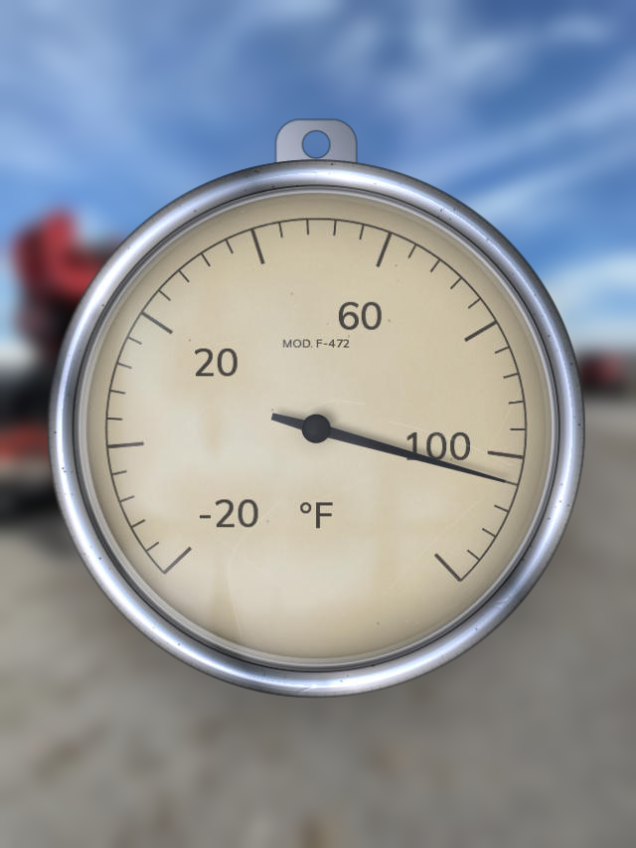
104 °F
